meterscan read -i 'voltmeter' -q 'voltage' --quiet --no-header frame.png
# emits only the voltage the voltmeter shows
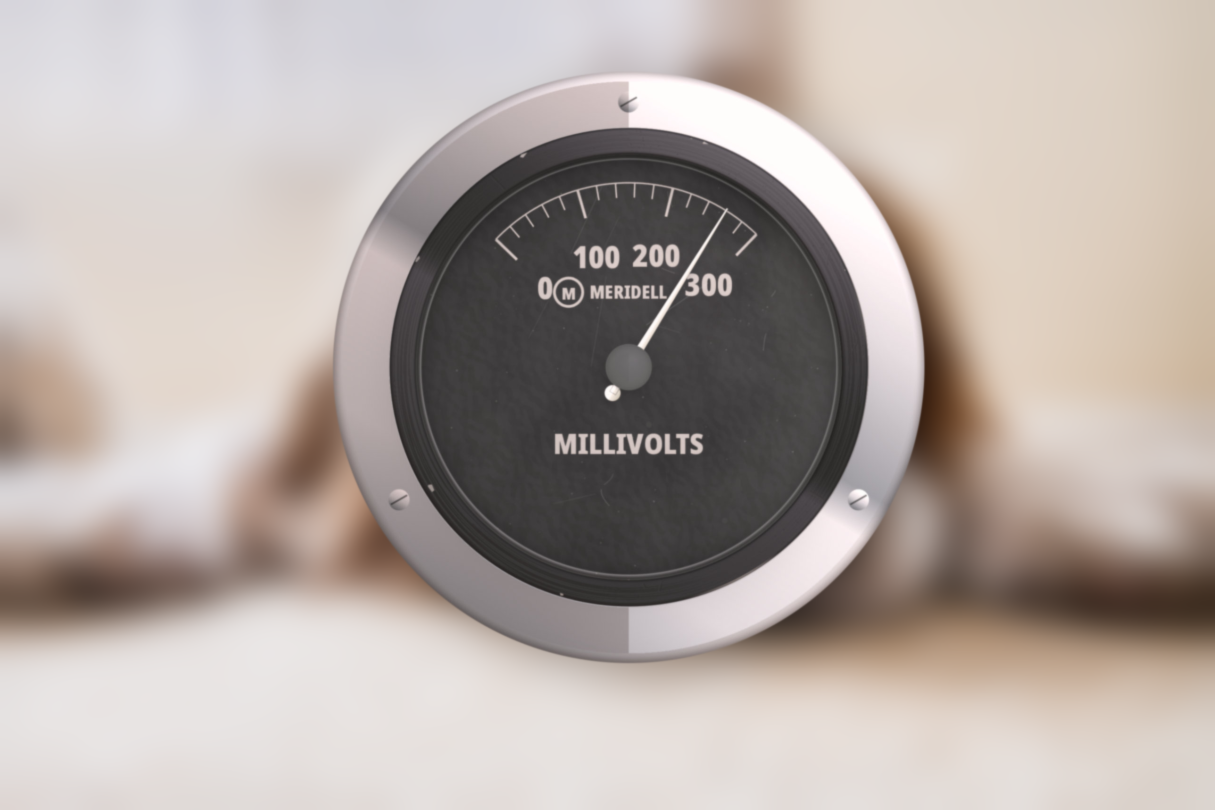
260 mV
